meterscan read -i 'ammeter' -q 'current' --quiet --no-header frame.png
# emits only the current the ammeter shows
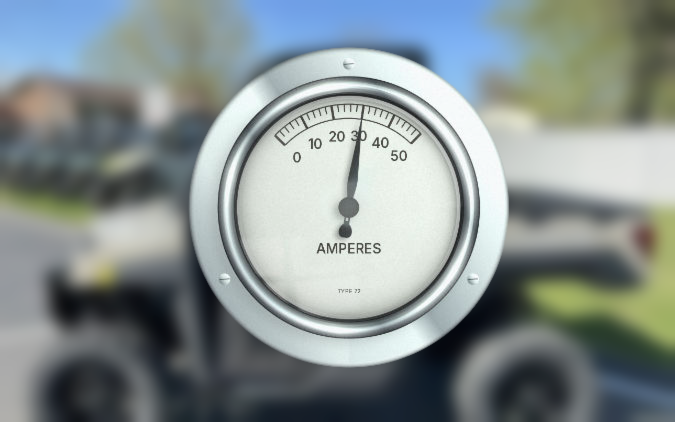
30 A
